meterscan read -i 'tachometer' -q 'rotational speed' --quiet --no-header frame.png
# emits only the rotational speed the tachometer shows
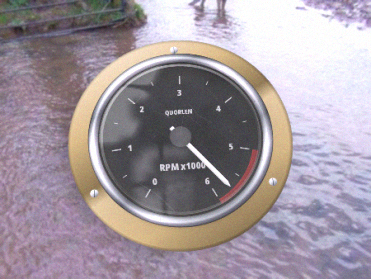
5750 rpm
